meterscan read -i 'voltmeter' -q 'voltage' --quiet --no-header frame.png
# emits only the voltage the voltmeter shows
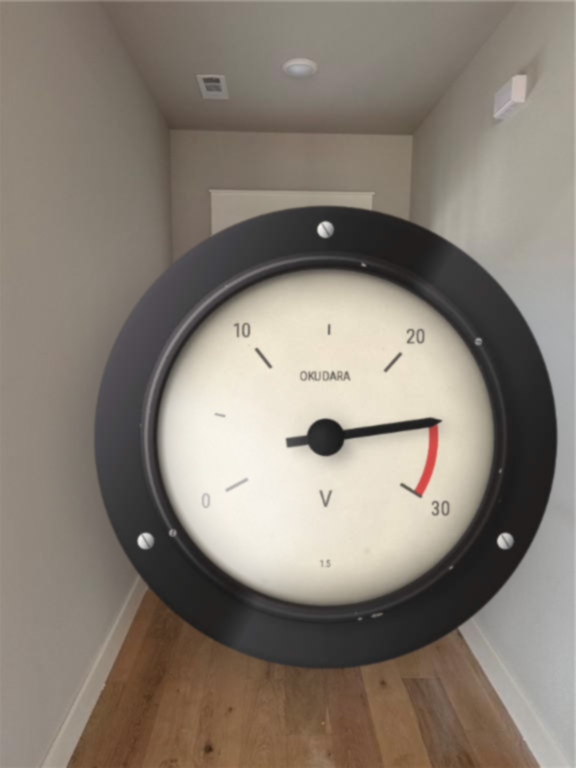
25 V
